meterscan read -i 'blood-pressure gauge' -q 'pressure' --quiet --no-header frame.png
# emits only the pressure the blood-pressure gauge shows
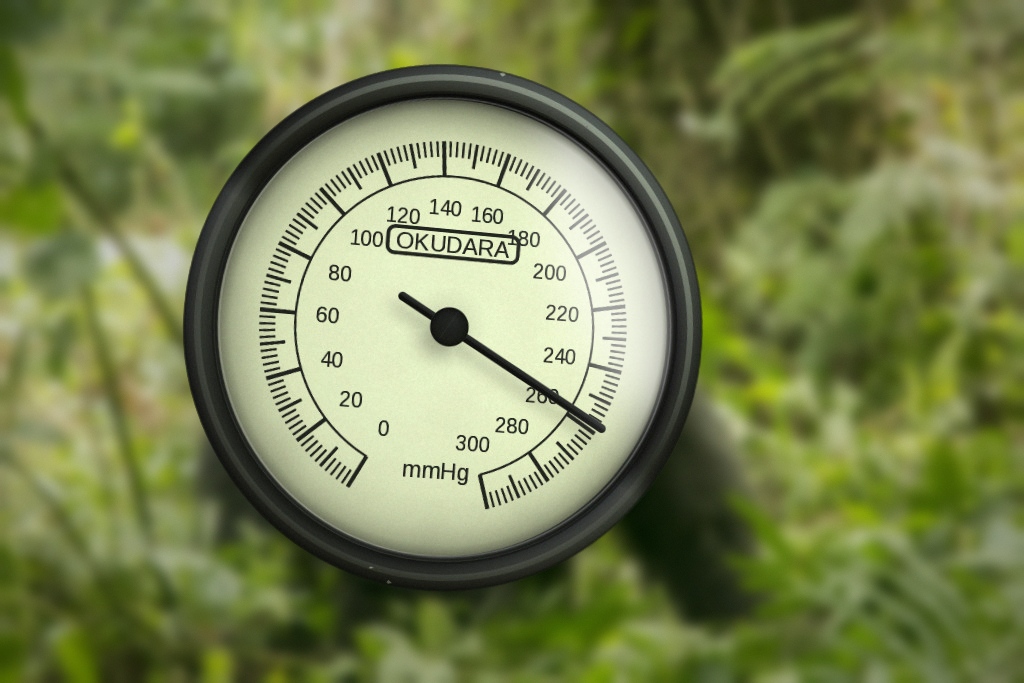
258 mmHg
